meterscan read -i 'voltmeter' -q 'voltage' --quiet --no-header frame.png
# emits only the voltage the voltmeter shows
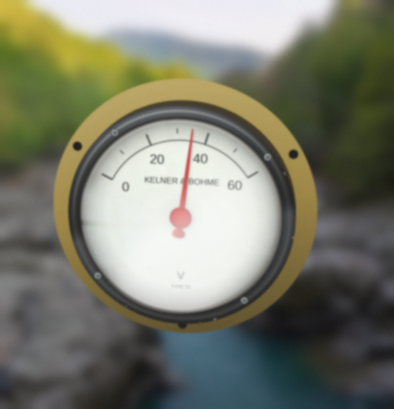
35 V
